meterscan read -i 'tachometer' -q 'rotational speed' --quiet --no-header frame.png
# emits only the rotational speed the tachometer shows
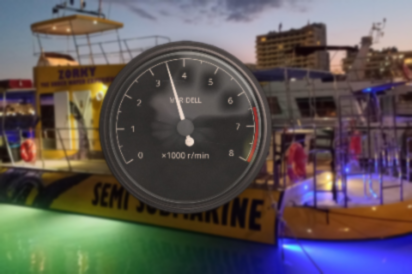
3500 rpm
